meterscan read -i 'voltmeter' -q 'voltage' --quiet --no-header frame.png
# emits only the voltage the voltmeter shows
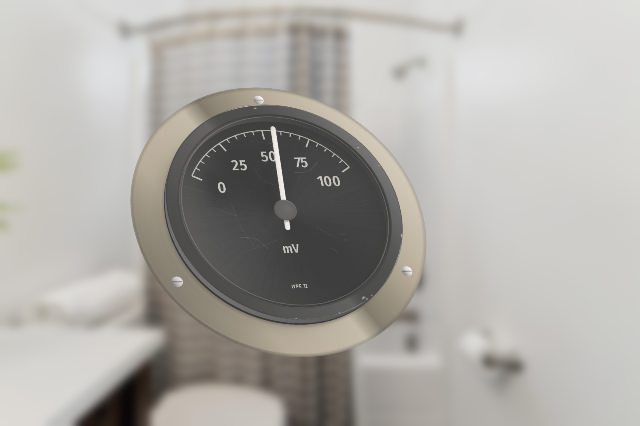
55 mV
